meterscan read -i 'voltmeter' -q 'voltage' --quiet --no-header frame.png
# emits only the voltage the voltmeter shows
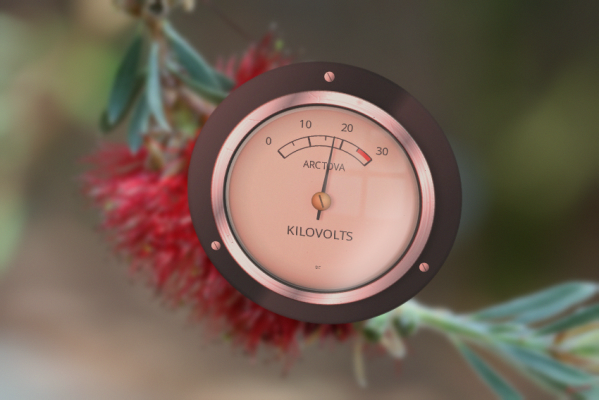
17.5 kV
